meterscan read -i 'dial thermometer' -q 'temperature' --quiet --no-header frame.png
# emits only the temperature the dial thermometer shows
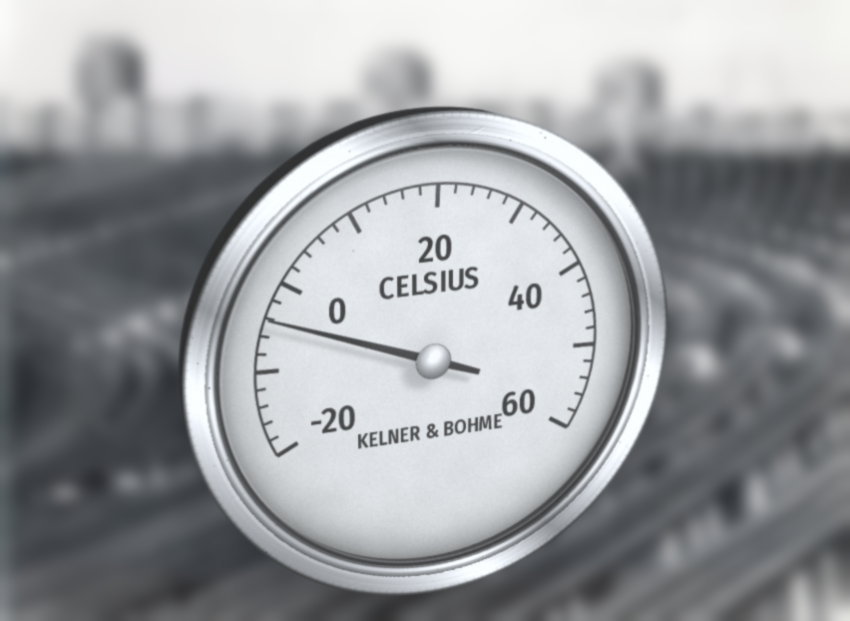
-4 °C
